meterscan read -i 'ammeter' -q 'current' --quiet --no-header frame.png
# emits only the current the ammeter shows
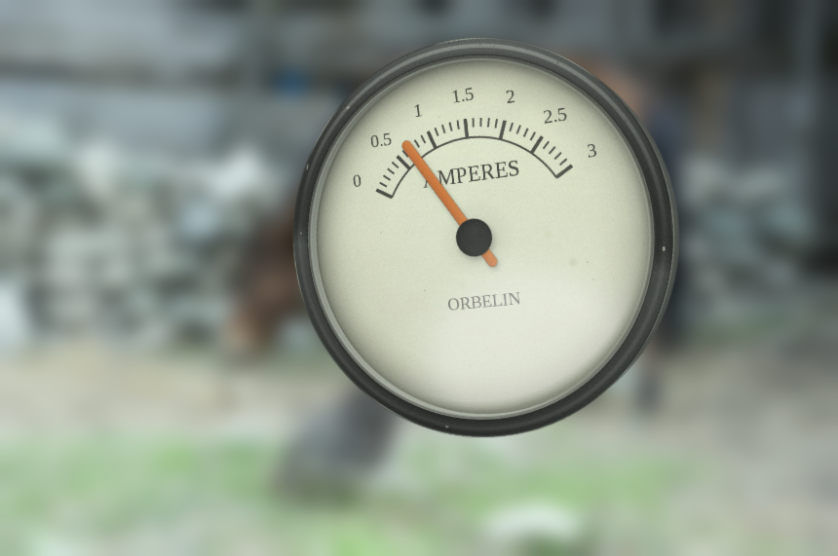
0.7 A
